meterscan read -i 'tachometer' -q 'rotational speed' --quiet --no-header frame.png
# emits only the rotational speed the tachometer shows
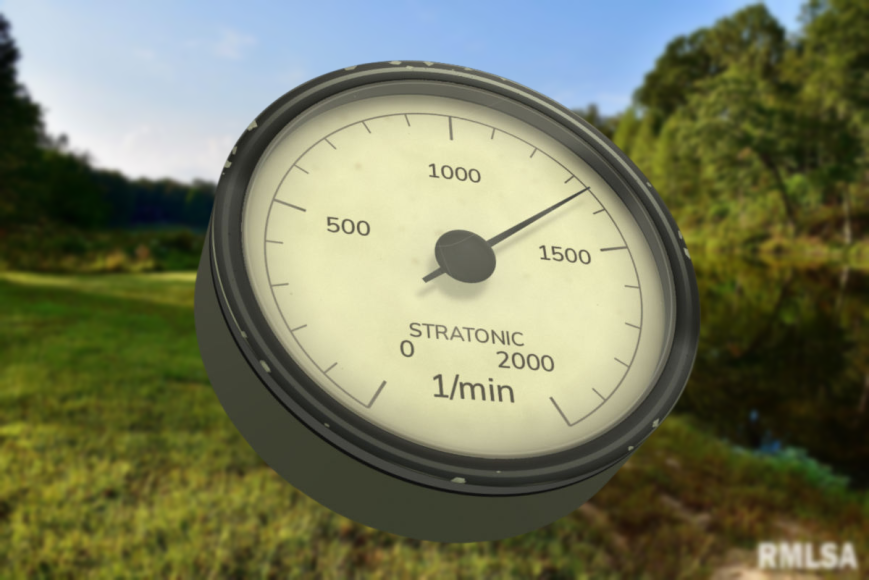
1350 rpm
